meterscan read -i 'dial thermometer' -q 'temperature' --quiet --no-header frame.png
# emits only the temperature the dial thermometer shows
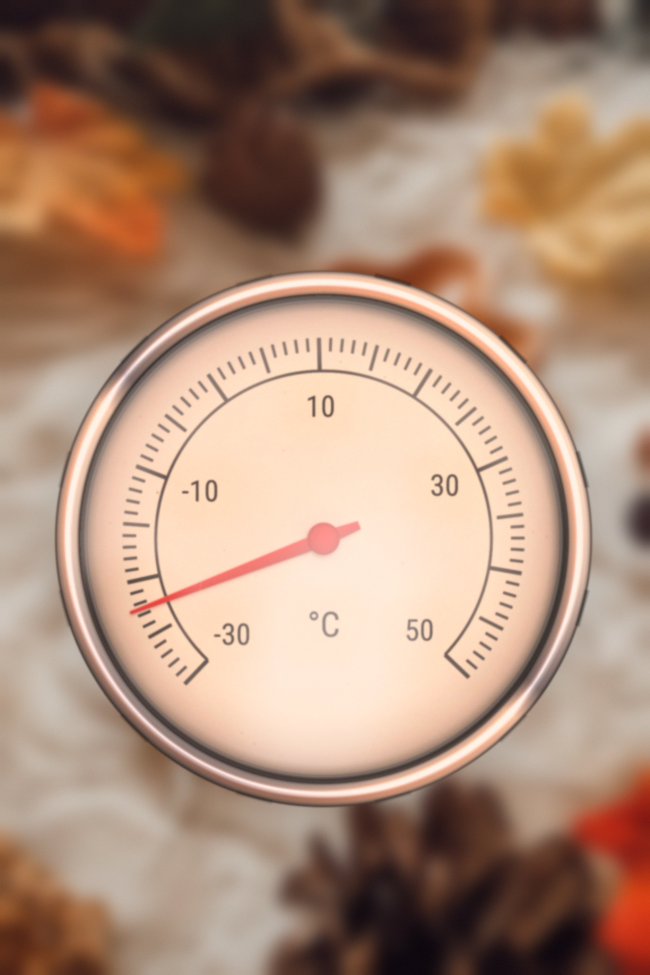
-22.5 °C
